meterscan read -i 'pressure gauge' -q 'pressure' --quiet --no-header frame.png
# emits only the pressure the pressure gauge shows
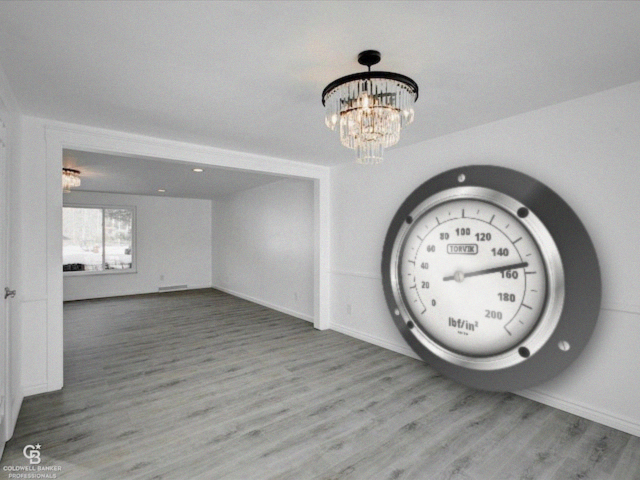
155 psi
